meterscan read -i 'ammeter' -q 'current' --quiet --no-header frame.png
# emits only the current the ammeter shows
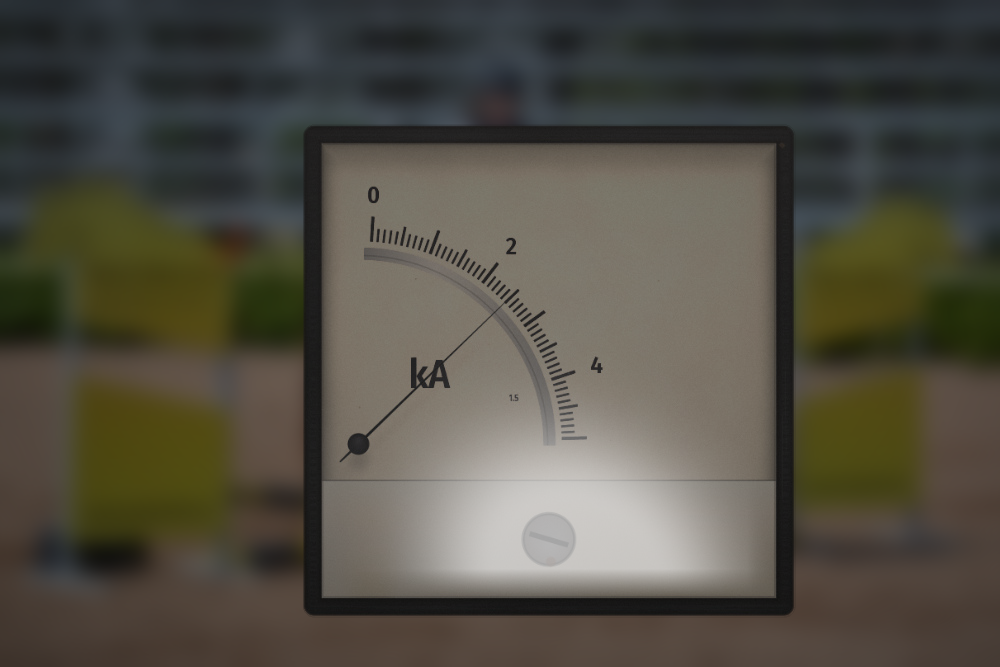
2.5 kA
